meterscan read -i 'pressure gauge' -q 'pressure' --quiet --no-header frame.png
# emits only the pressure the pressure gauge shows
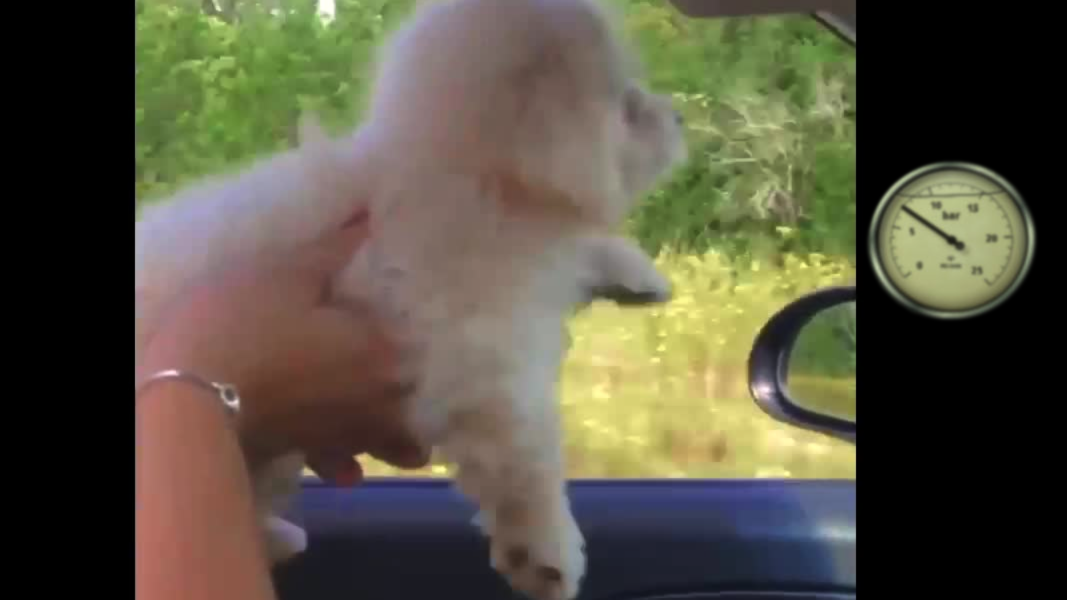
7 bar
